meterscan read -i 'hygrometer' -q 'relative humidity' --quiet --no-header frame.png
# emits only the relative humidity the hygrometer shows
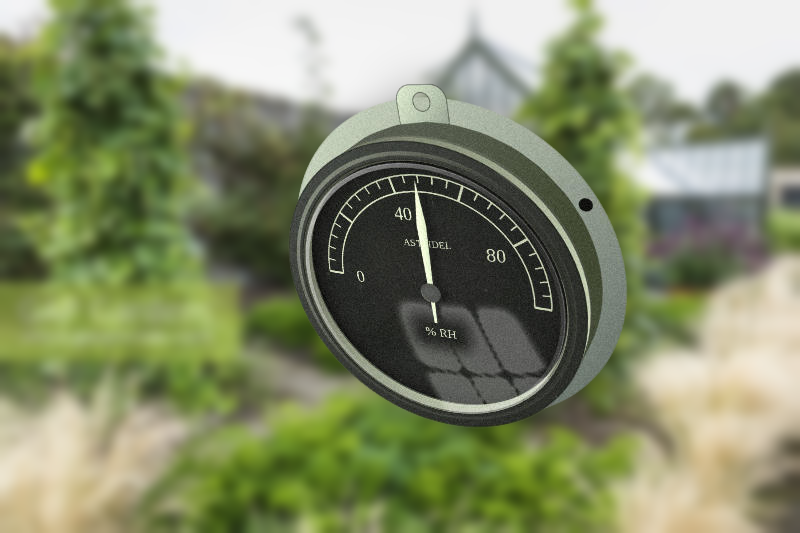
48 %
